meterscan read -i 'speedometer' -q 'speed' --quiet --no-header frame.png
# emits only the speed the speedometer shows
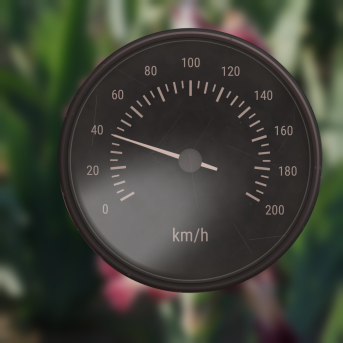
40 km/h
